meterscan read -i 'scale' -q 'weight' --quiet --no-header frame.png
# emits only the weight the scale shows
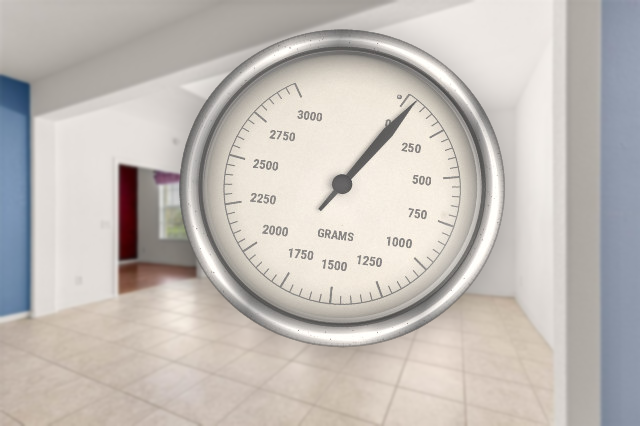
50 g
